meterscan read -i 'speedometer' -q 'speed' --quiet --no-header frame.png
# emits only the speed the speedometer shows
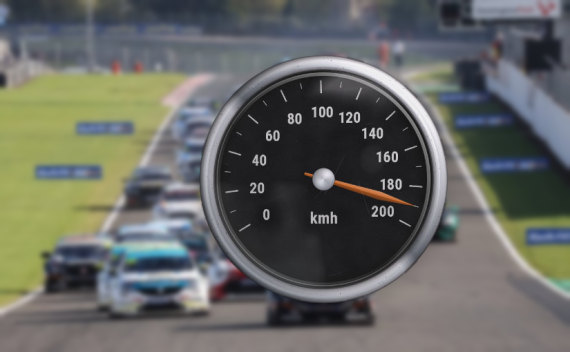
190 km/h
